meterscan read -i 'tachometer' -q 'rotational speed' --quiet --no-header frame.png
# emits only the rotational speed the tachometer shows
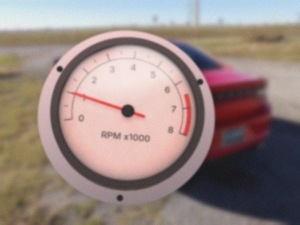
1000 rpm
